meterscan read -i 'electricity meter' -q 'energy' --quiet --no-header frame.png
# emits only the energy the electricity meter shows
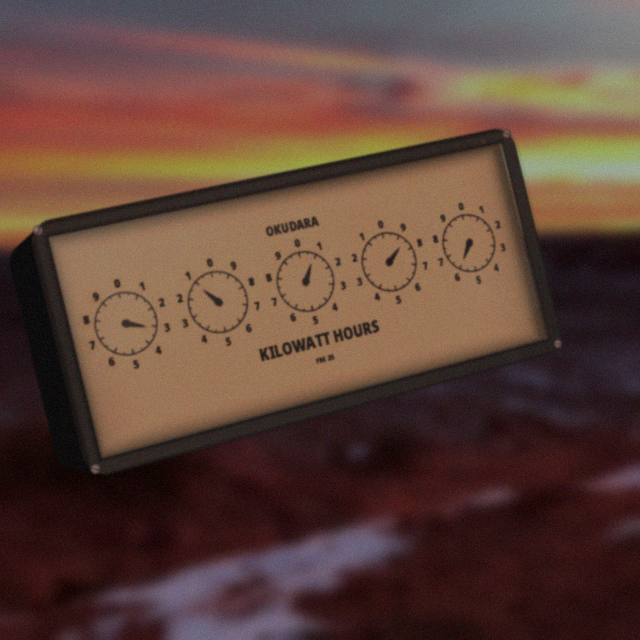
31086 kWh
